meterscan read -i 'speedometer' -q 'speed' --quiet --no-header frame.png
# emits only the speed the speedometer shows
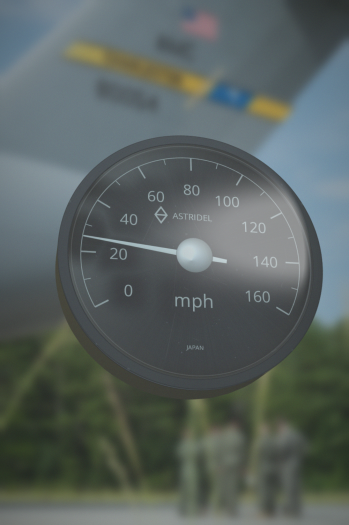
25 mph
